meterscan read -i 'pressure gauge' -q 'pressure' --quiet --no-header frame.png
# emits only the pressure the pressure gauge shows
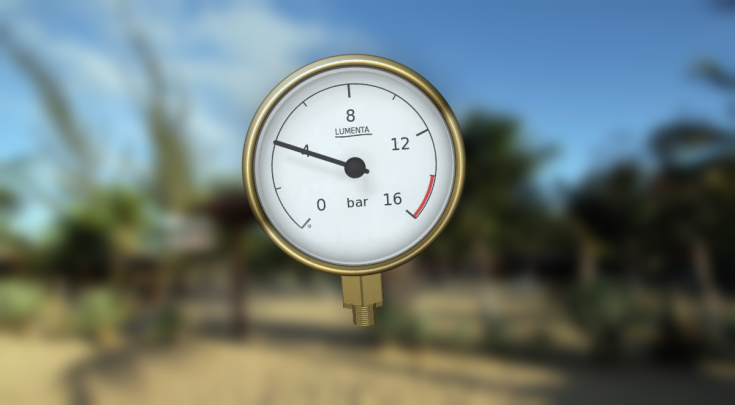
4 bar
